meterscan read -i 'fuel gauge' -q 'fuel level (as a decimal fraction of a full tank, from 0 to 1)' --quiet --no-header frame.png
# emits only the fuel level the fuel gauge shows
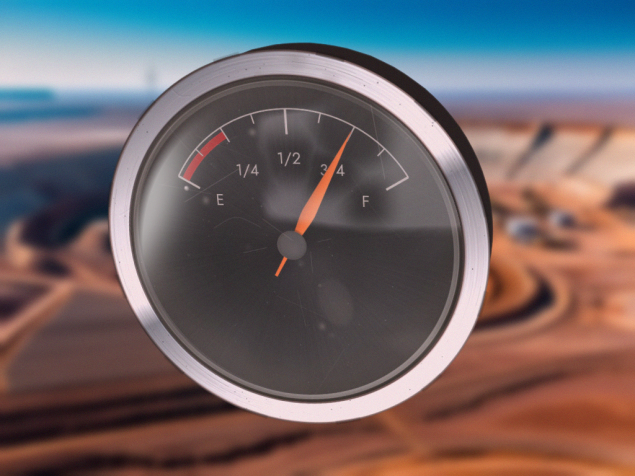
0.75
